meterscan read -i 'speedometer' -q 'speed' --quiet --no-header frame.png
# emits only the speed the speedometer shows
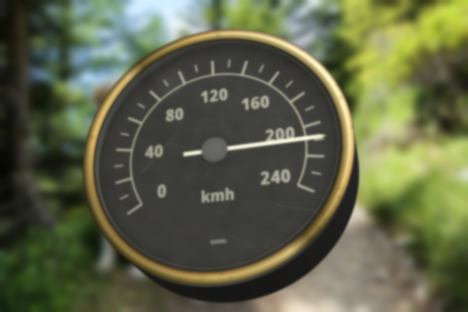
210 km/h
